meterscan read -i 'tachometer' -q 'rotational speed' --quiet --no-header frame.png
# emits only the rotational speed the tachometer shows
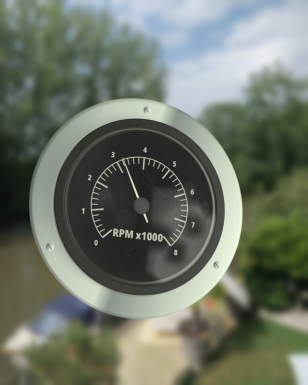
3200 rpm
